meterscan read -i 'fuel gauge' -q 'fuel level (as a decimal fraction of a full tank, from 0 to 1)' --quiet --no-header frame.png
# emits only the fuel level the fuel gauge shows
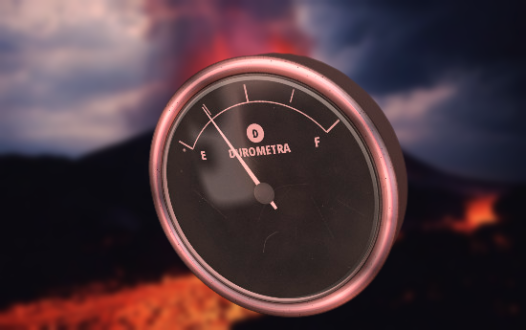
0.25
